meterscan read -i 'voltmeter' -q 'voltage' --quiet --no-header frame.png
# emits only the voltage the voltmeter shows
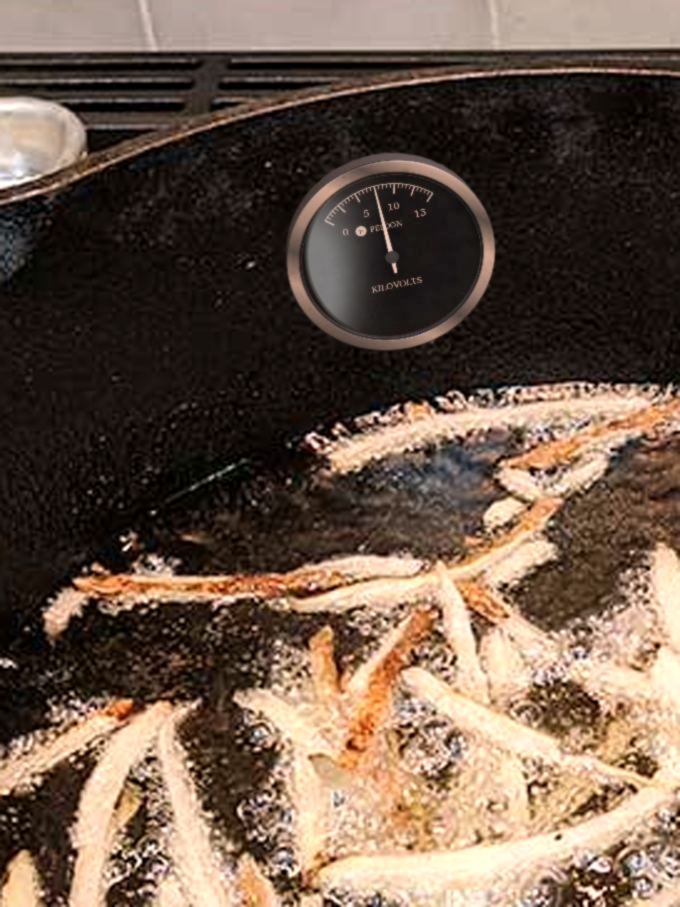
7.5 kV
